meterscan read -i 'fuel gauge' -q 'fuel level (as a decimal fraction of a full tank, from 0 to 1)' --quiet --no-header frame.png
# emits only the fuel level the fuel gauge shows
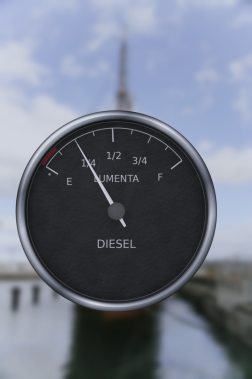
0.25
